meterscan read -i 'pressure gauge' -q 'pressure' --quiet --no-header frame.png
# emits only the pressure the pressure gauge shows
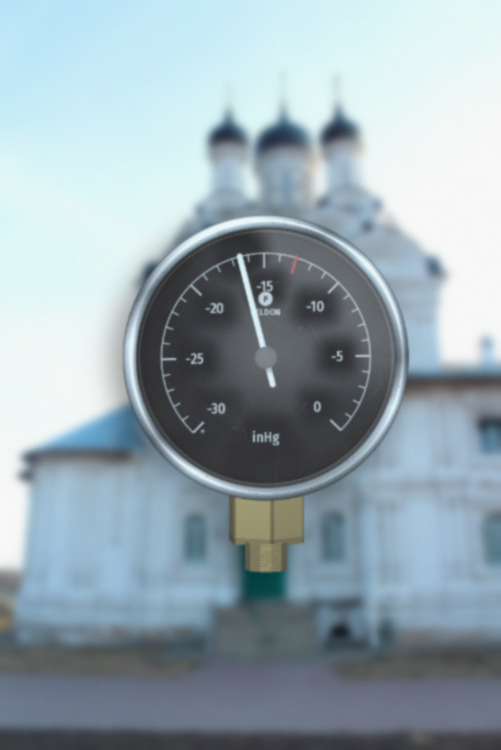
-16.5 inHg
